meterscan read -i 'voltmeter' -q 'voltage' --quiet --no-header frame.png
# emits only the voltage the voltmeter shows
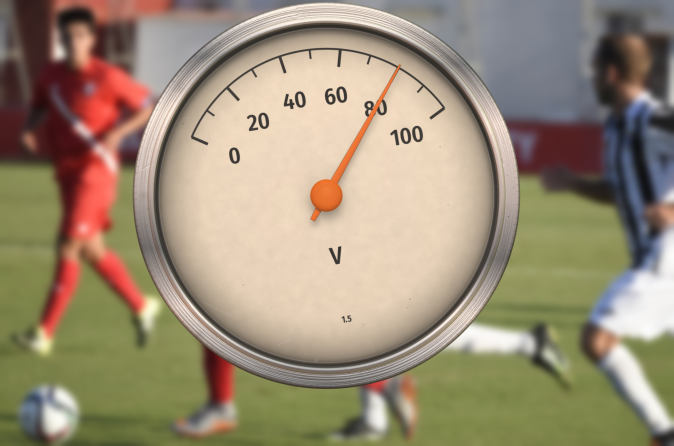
80 V
